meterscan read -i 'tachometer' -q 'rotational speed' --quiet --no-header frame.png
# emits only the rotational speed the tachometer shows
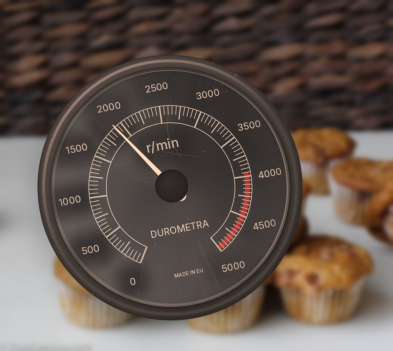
1900 rpm
